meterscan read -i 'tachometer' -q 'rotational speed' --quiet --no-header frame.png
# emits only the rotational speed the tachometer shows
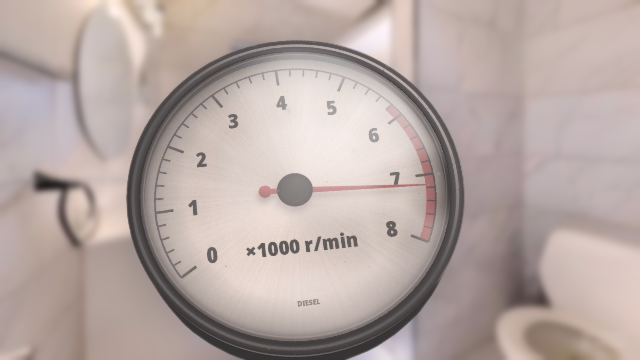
7200 rpm
